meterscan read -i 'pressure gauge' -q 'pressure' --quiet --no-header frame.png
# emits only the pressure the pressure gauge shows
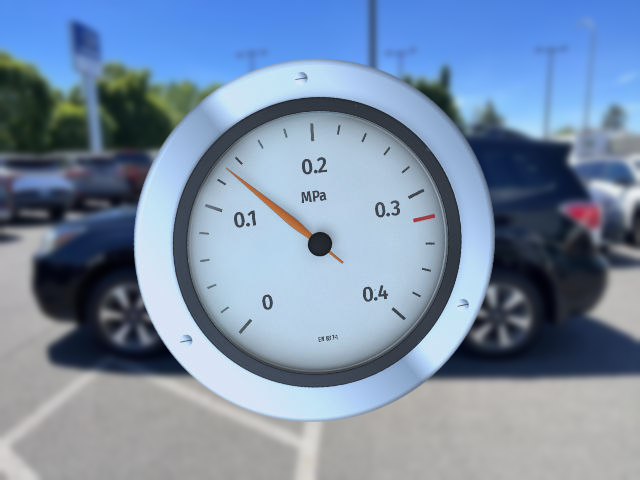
0.13 MPa
